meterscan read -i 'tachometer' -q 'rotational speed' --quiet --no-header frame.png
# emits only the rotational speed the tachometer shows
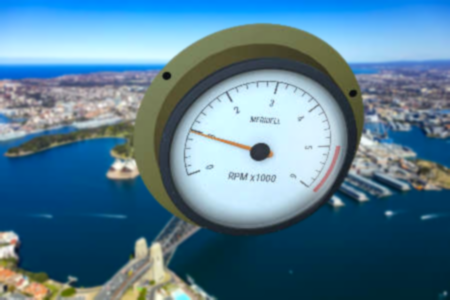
1000 rpm
